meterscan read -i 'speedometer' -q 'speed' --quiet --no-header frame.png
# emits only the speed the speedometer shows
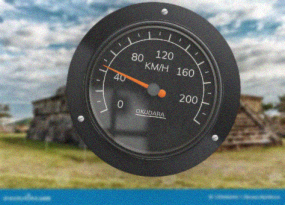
45 km/h
